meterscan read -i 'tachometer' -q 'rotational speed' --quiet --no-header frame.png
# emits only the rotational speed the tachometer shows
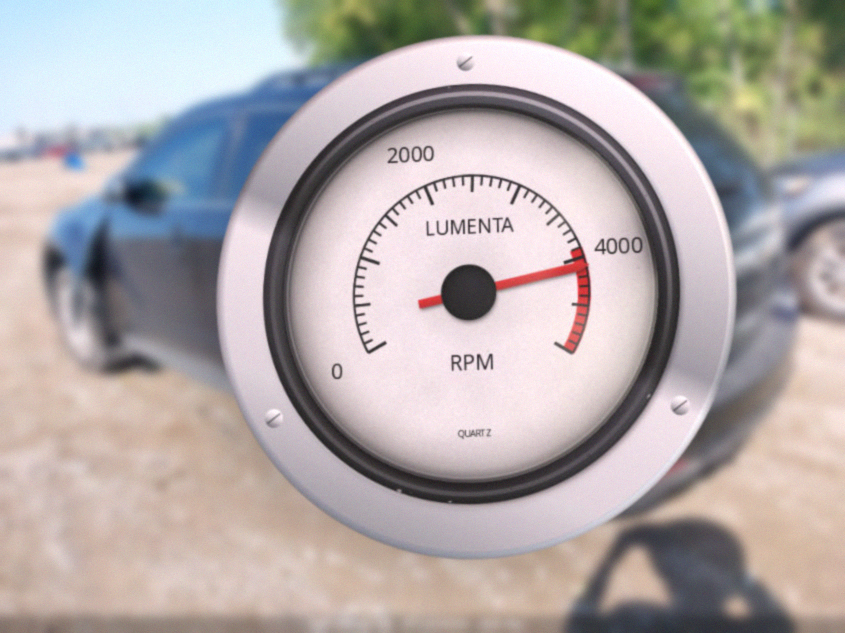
4100 rpm
